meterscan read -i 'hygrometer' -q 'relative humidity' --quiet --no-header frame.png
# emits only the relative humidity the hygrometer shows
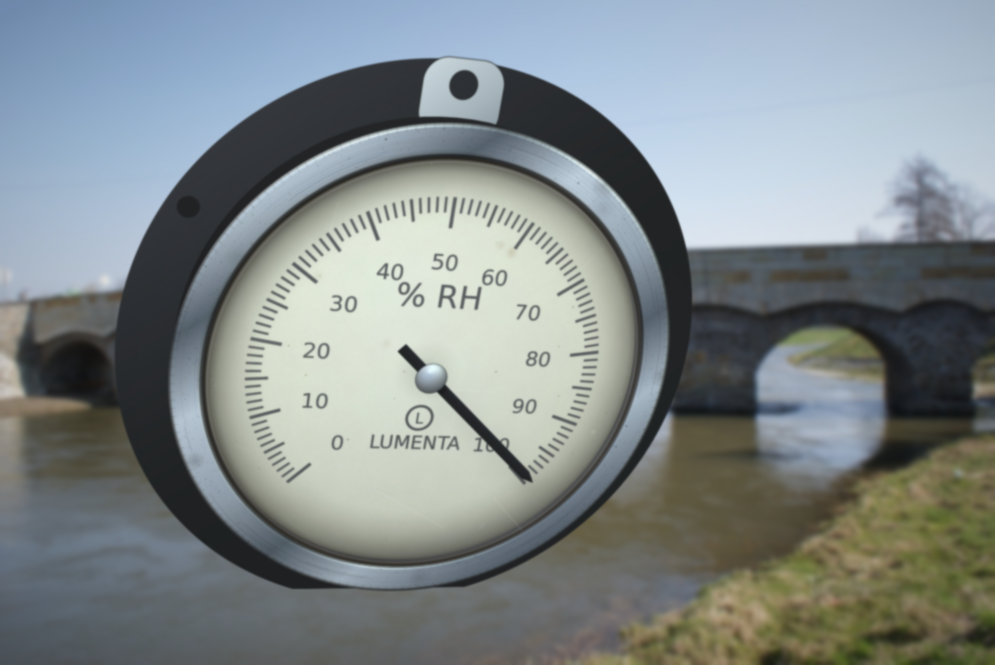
99 %
